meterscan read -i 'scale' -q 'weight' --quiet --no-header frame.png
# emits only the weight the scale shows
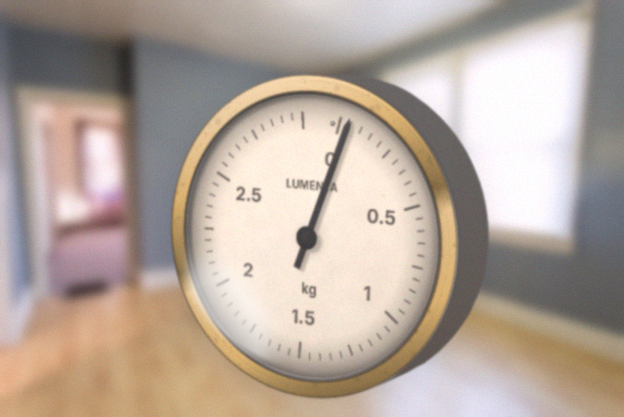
0.05 kg
